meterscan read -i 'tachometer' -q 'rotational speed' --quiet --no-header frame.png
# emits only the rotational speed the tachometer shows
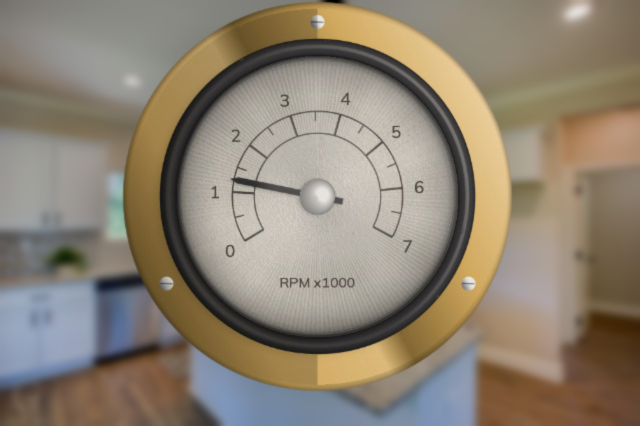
1250 rpm
